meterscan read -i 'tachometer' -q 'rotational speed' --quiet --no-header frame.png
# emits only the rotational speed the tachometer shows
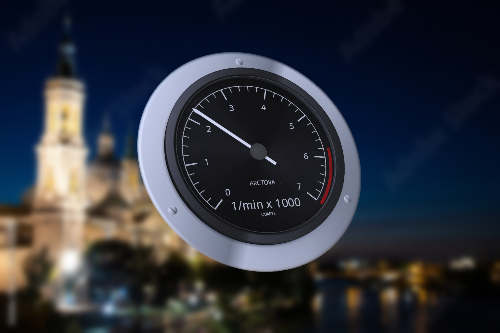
2200 rpm
